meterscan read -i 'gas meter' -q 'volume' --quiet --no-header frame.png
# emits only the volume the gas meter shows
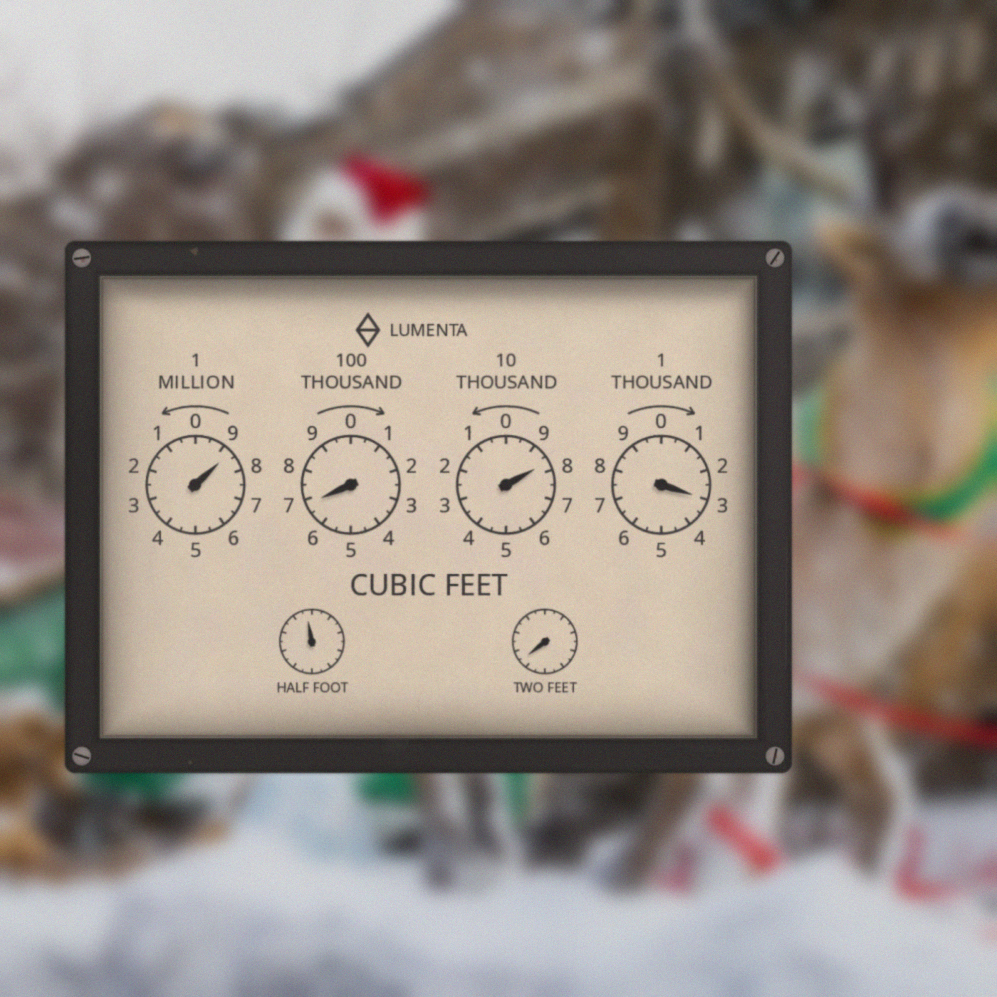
868300 ft³
